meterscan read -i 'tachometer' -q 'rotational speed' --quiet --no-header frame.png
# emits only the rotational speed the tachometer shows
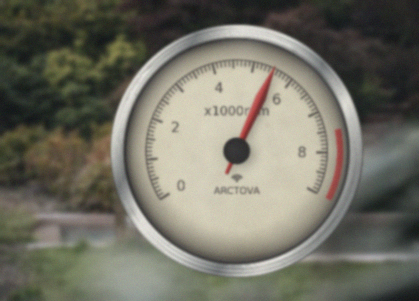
5500 rpm
